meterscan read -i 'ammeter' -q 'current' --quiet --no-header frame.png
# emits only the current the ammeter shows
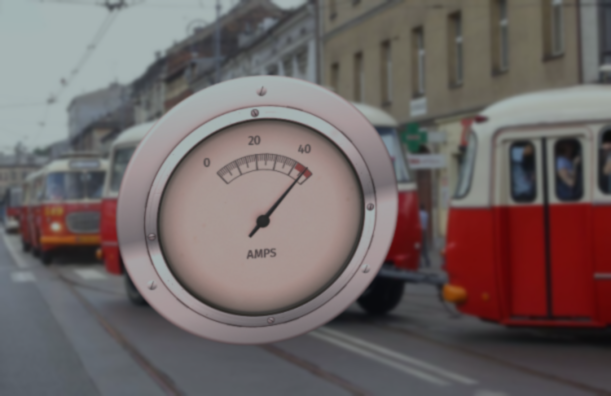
45 A
